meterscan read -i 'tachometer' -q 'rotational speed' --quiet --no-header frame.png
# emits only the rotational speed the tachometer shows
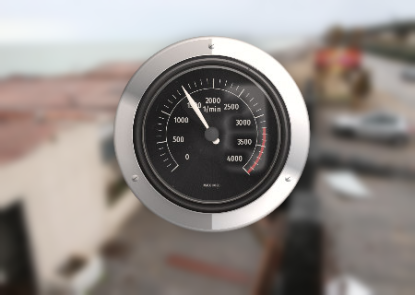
1500 rpm
